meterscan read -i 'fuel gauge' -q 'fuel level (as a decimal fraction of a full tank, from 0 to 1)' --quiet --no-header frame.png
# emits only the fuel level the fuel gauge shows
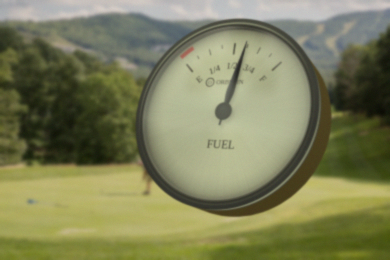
0.625
